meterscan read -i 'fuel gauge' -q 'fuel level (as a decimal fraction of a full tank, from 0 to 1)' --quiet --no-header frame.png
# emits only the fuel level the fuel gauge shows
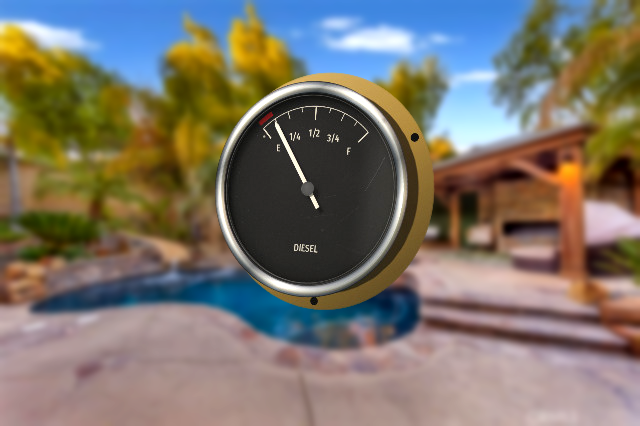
0.125
